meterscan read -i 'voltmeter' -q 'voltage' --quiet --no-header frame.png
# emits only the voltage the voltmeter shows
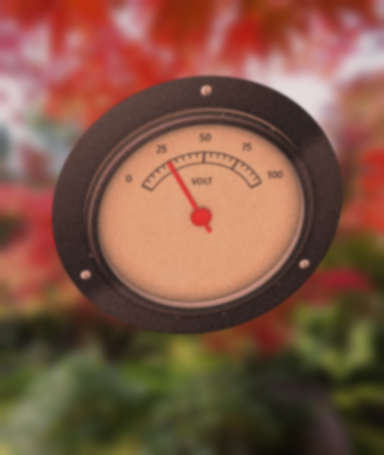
25 V
